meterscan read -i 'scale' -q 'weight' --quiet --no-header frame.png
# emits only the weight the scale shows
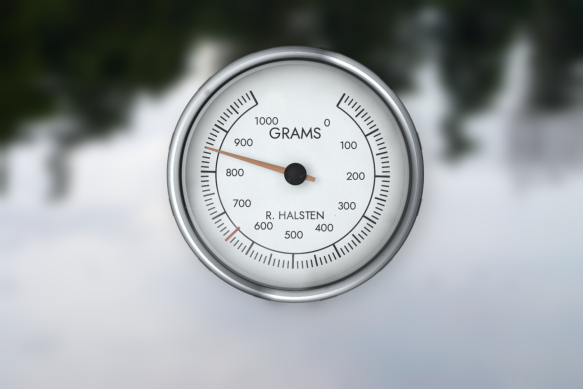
850 g
